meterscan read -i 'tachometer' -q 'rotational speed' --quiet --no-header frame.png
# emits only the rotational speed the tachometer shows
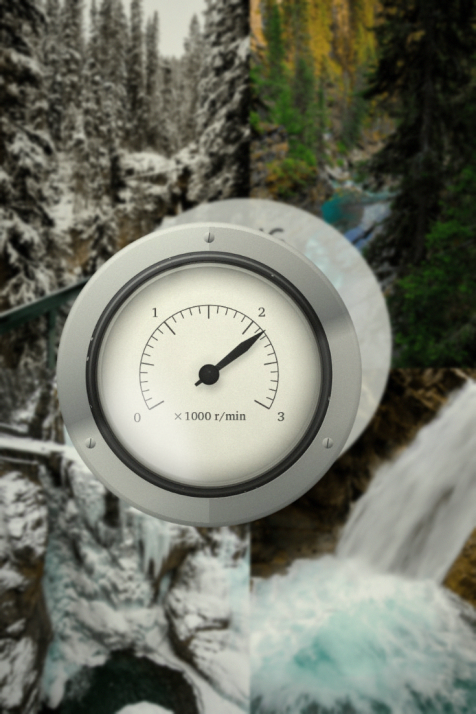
2150 rpm
